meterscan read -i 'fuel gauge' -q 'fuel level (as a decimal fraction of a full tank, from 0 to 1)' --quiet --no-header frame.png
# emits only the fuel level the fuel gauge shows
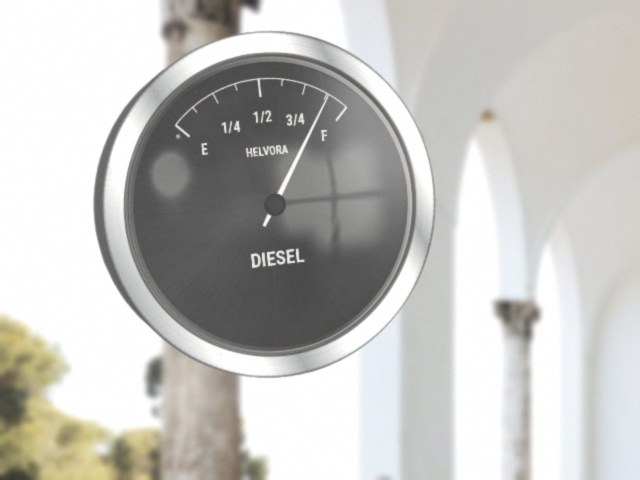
0.875
